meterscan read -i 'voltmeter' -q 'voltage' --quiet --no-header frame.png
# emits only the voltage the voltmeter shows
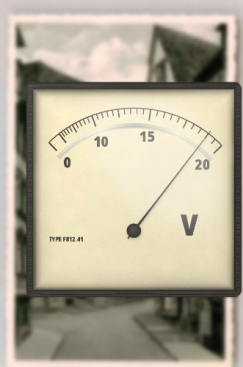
19 V
